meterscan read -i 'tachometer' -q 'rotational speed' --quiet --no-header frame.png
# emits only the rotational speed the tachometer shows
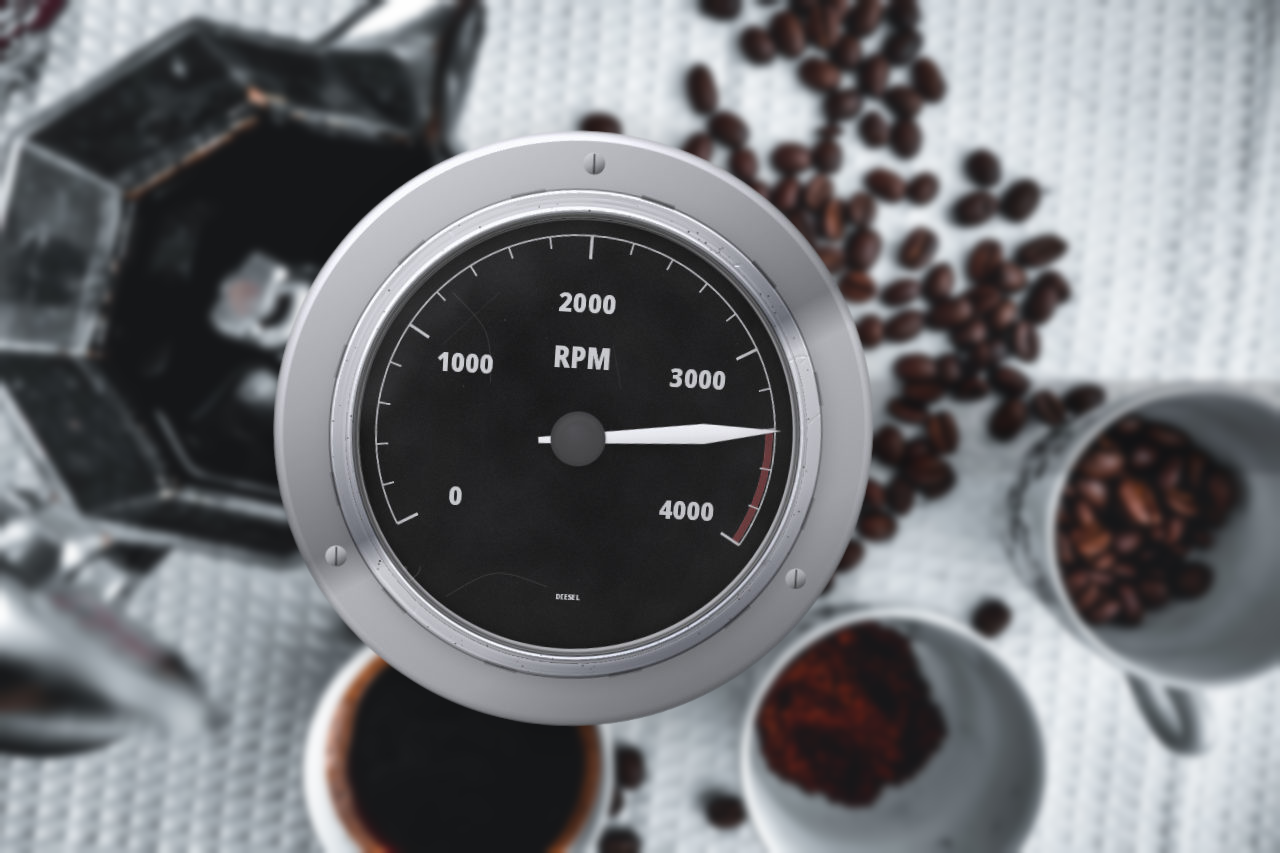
3400 rpm
